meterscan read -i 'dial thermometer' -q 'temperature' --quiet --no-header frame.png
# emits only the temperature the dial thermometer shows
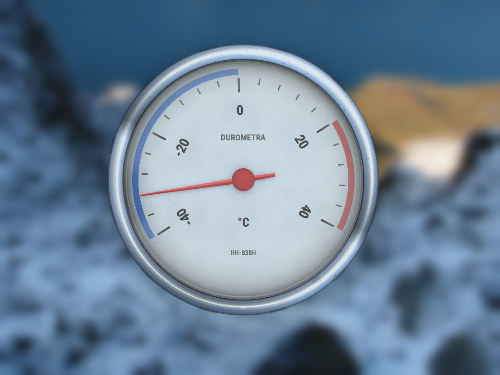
-32 °C
